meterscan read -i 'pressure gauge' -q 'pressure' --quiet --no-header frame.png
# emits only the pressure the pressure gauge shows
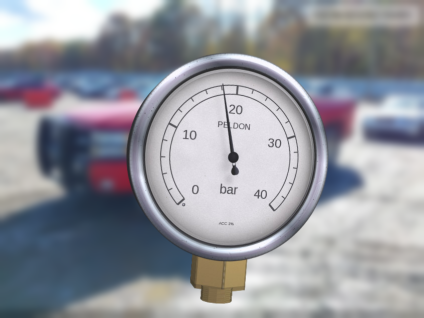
18 bar
